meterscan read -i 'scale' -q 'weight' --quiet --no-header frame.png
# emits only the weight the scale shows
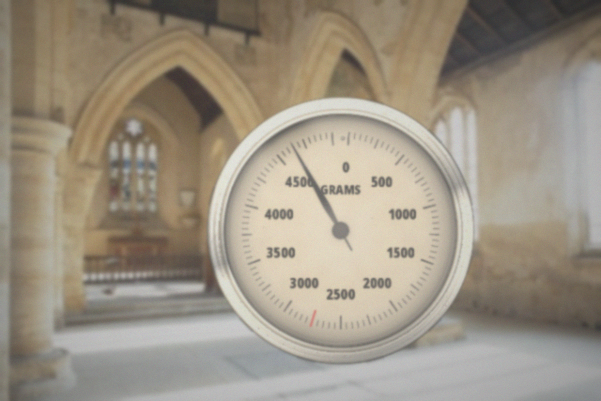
4650 g
